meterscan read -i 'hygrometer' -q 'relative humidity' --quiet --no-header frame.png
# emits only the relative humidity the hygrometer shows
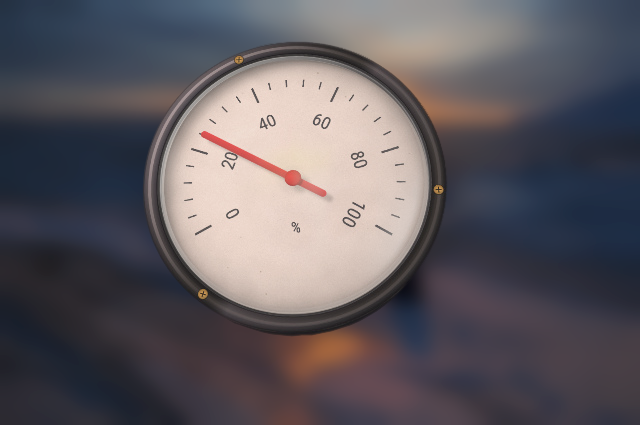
24 %
